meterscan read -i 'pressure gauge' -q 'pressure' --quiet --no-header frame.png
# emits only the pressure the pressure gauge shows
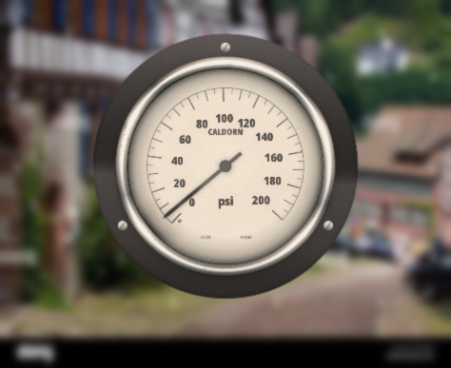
5 psi
